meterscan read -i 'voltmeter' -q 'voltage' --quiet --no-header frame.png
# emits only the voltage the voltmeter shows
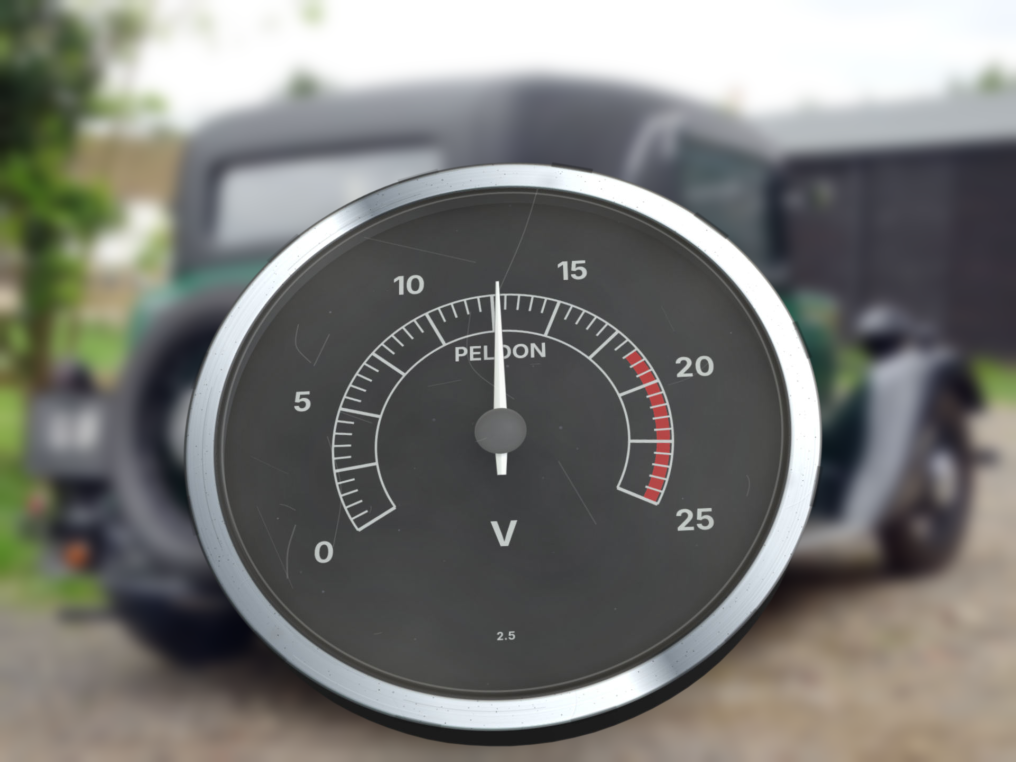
12.75 V
